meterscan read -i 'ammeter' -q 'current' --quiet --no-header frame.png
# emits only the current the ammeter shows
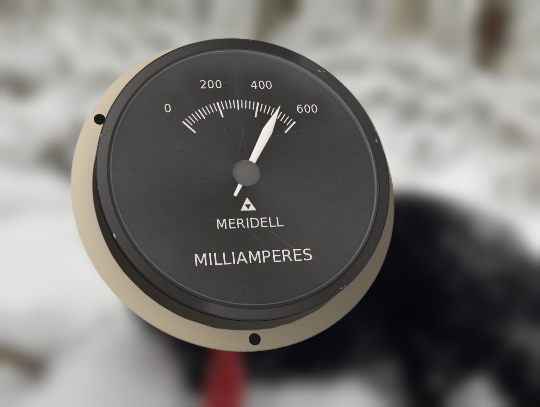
500 mA
